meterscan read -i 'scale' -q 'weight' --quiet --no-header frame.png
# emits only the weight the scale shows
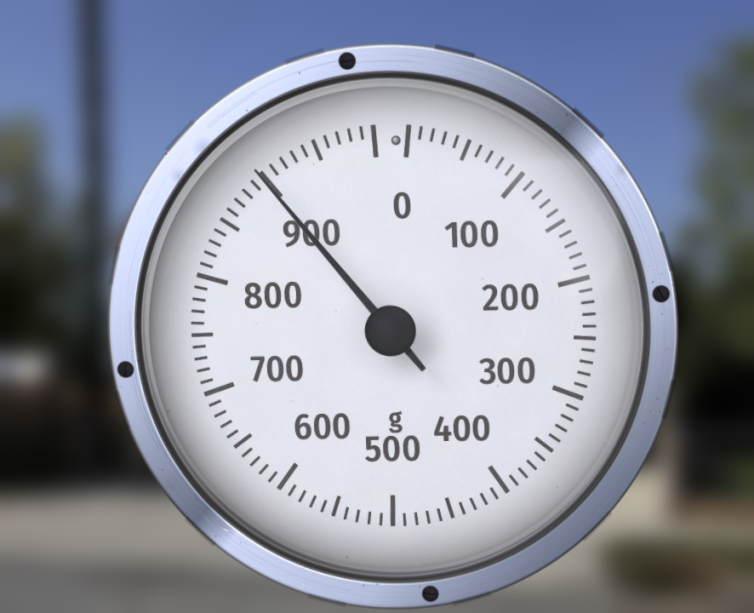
900 g
